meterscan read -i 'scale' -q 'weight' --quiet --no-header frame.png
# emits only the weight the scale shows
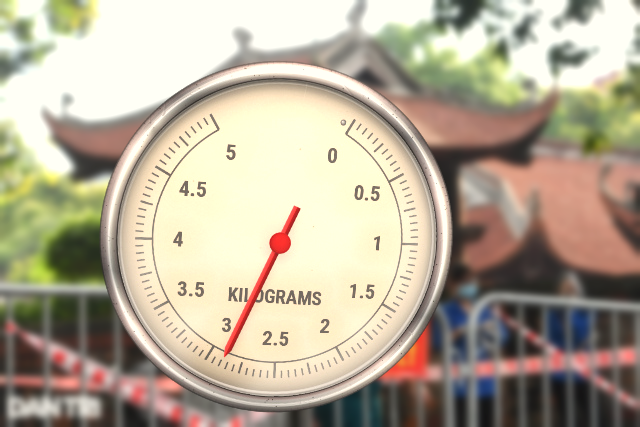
2.9 kg
